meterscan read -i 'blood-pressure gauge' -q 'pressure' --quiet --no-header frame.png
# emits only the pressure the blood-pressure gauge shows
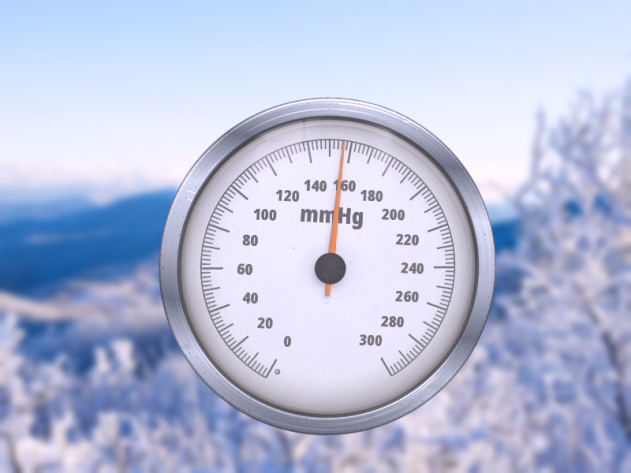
156 mmHg
